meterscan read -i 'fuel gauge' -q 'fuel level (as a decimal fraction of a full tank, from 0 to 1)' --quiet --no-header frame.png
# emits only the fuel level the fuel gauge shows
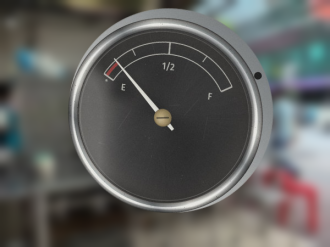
0.125
